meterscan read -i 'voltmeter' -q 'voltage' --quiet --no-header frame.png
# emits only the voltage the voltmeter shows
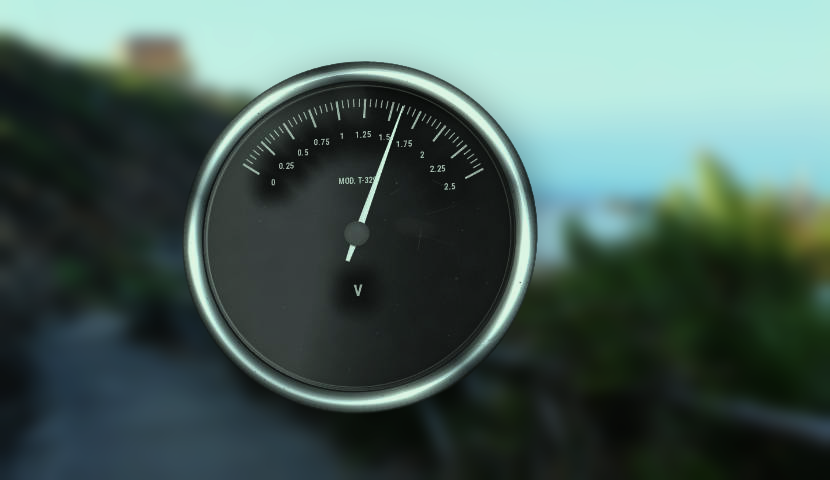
1.6 V
